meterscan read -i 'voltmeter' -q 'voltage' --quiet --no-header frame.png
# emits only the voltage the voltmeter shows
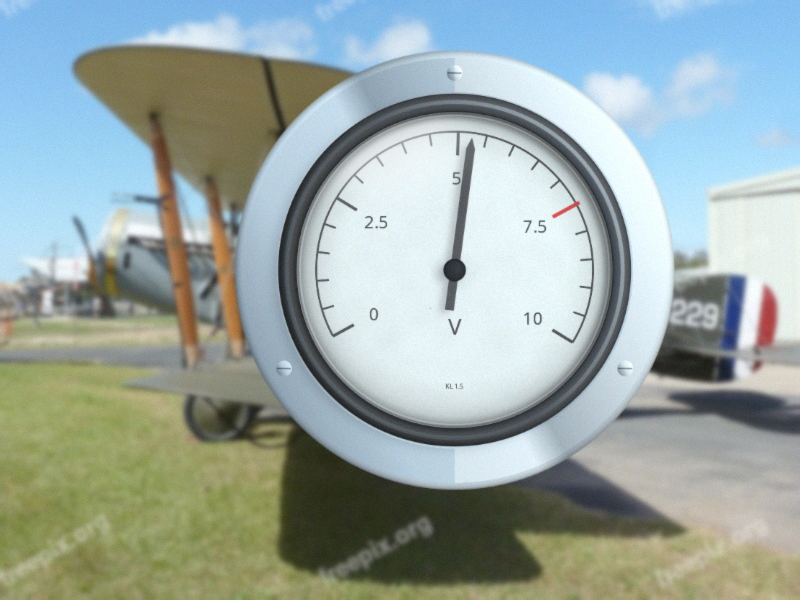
5.25 V
